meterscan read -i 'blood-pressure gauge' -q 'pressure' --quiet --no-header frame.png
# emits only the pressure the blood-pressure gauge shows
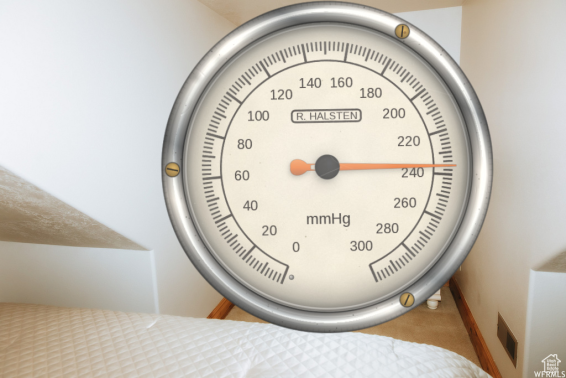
236 mmHg
